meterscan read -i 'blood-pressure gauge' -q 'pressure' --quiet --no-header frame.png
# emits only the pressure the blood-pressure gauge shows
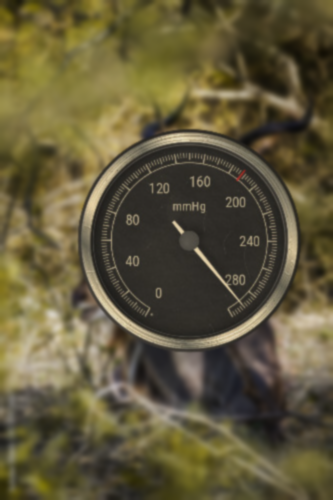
290 mmHg
